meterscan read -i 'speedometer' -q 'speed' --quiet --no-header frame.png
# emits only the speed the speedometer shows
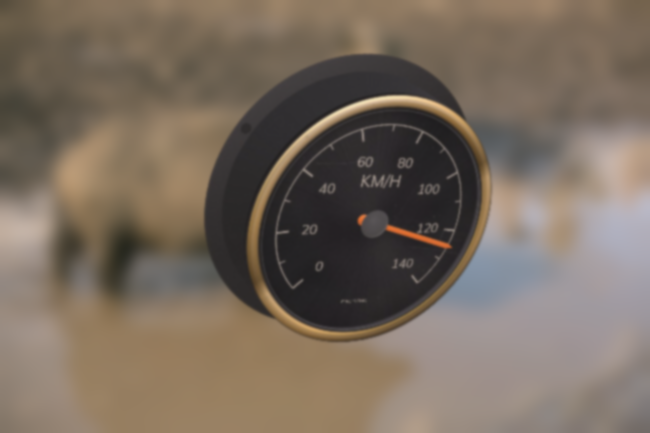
125 km/h
